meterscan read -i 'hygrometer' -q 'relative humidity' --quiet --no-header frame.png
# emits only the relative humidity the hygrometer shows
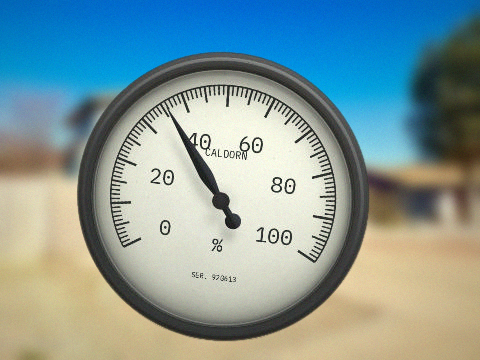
36 %
